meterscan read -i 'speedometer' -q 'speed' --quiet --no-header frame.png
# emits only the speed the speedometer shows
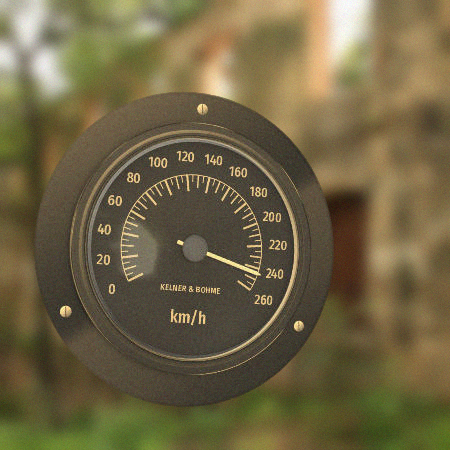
245 km/h
